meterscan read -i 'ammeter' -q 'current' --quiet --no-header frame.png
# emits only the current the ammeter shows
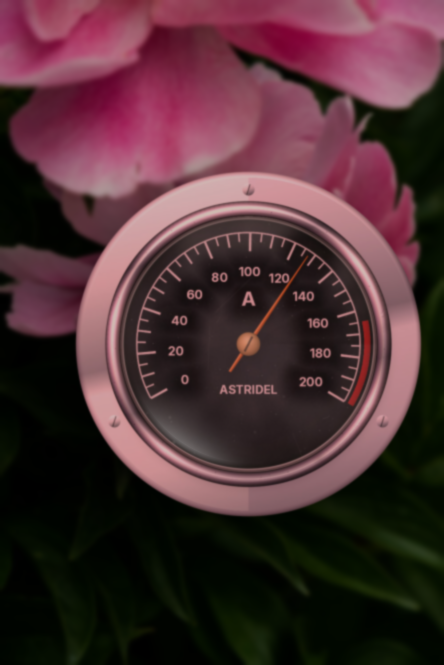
127.5 A
